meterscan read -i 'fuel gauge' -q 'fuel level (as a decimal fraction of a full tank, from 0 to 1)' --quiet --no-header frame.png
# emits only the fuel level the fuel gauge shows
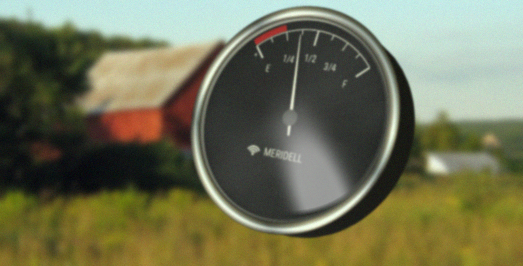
0.375
